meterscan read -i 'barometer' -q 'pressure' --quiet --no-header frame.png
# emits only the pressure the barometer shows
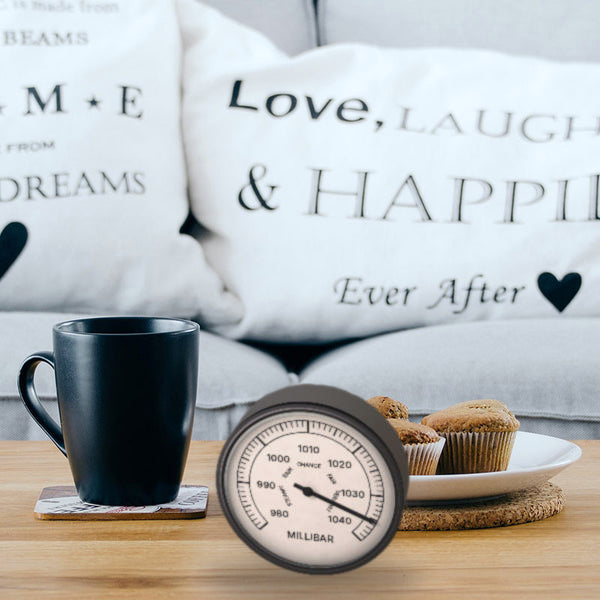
1035 mbar
